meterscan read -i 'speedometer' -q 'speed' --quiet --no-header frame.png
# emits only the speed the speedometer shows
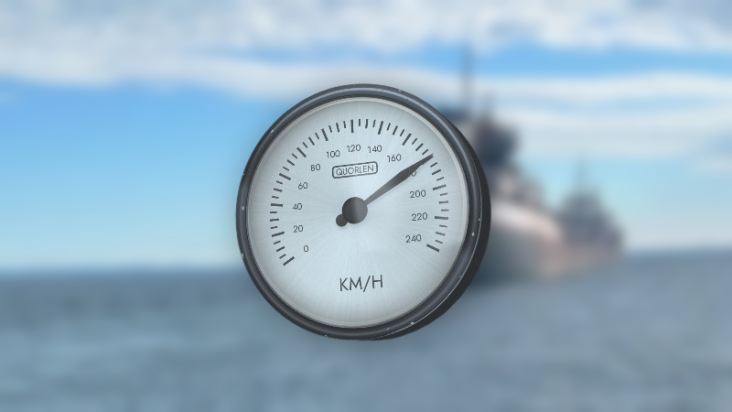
180 km/h
